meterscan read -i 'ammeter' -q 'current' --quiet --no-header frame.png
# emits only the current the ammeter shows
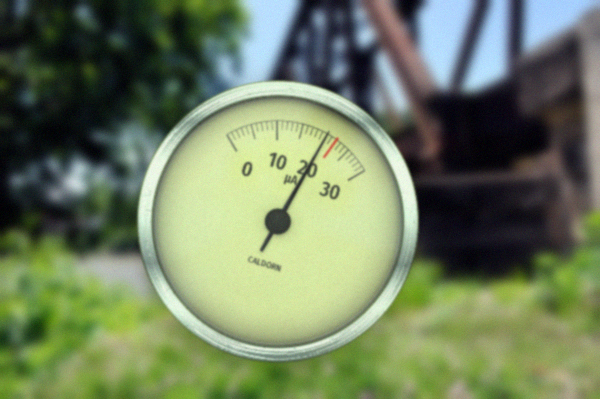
20 µA
